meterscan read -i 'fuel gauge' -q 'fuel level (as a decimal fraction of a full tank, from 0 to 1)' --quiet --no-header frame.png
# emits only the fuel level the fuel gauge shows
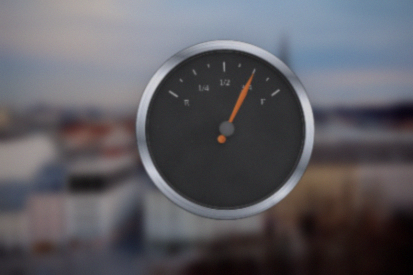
0.75
